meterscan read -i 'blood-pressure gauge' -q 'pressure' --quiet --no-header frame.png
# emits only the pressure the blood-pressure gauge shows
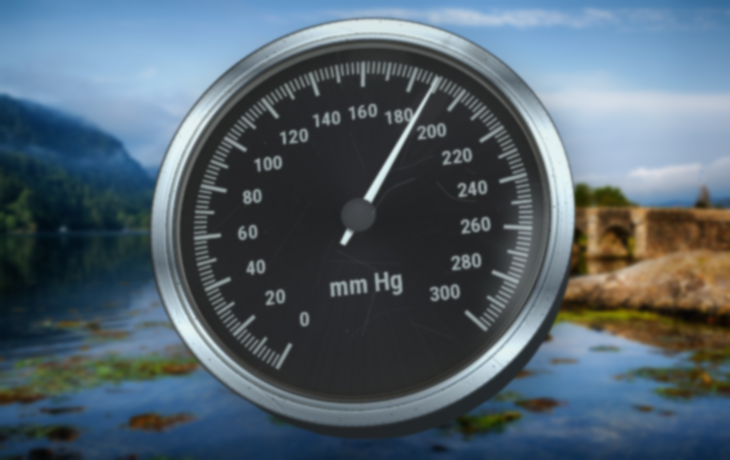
190 mmHg
